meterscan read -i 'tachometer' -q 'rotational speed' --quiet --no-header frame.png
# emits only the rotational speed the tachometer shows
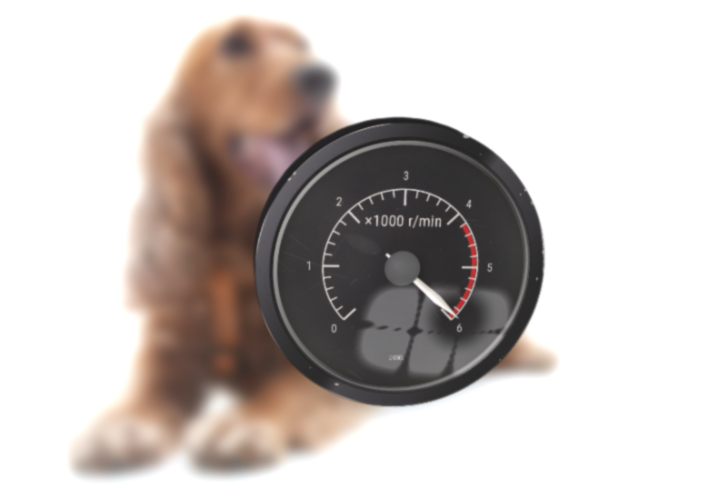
5900 rpm
